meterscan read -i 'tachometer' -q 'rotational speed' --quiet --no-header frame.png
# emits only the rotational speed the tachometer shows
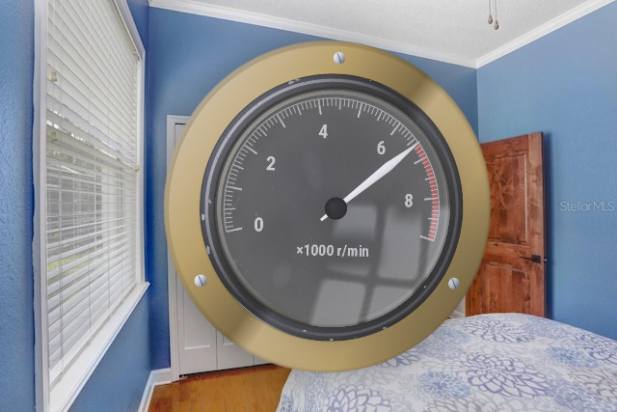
6600 rpm
